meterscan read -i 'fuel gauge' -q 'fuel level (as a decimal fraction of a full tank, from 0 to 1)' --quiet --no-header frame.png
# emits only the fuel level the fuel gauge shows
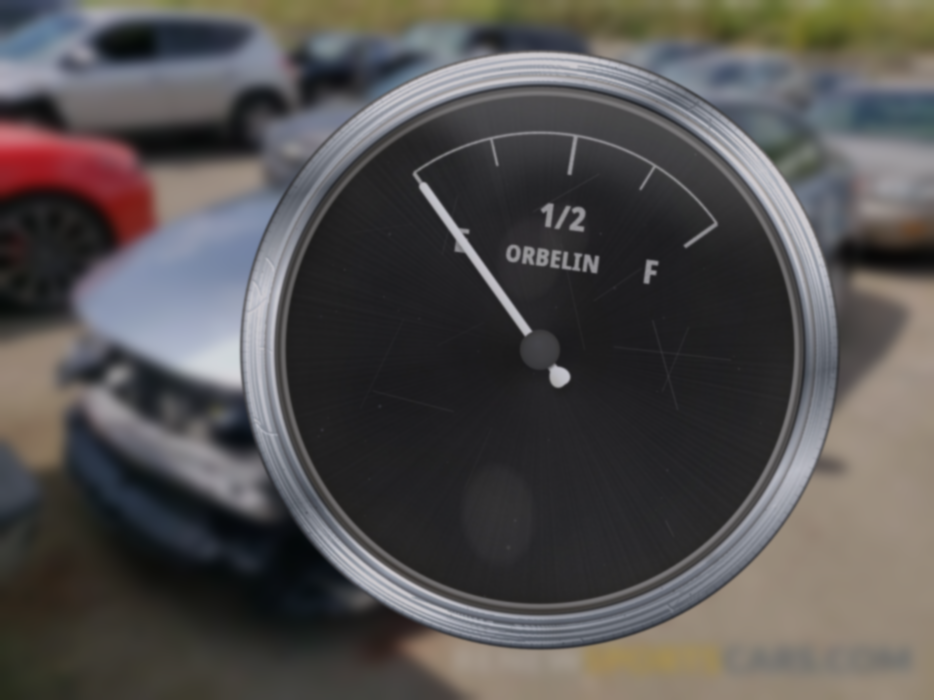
0
